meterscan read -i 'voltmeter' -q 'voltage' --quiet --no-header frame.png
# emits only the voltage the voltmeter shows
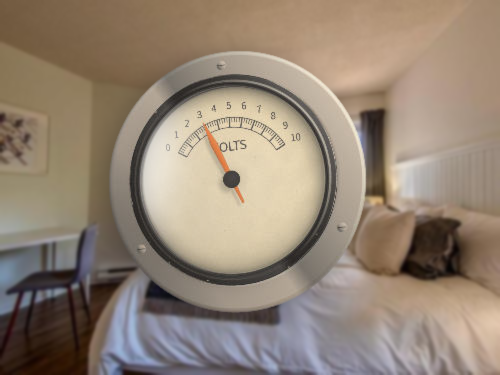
3 V
